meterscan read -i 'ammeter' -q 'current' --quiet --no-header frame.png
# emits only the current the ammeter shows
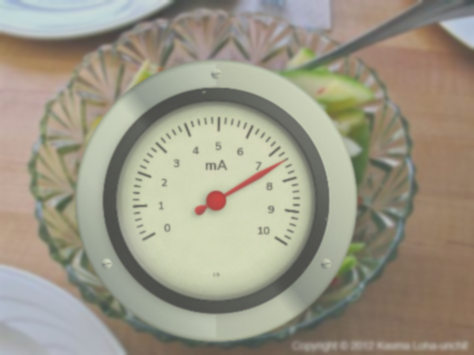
7.4 mA
